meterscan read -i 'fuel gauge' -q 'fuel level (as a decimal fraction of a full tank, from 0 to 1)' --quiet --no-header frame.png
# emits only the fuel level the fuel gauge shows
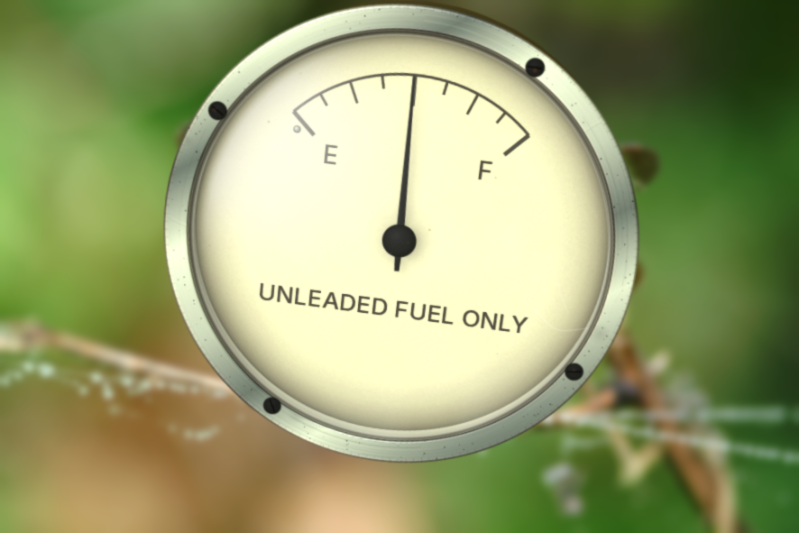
0.5
